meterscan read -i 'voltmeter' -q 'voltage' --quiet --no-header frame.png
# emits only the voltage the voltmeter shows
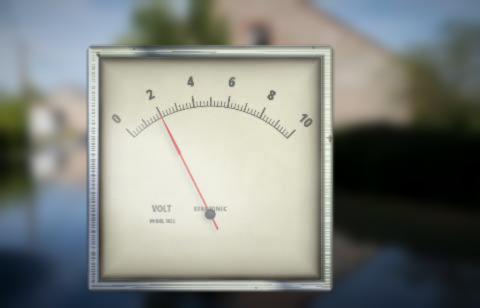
2 V
